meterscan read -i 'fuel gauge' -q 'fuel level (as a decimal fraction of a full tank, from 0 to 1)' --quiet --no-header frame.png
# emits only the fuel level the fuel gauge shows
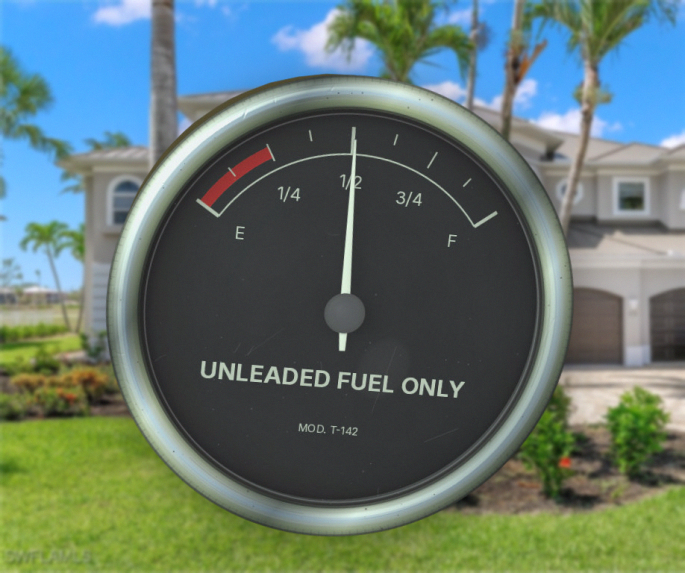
0.5
